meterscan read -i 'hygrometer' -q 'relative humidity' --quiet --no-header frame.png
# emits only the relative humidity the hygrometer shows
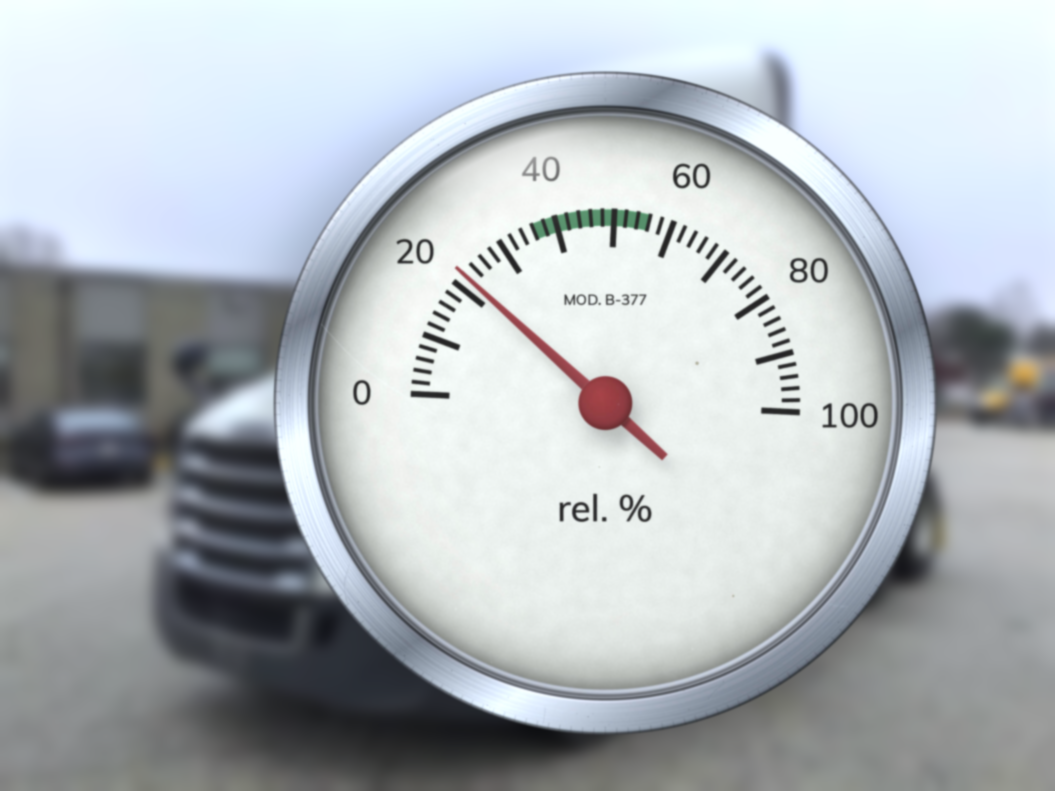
22 %
